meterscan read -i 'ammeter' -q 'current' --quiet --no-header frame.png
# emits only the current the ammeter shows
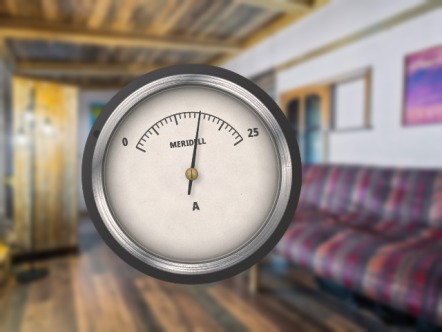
15 A
